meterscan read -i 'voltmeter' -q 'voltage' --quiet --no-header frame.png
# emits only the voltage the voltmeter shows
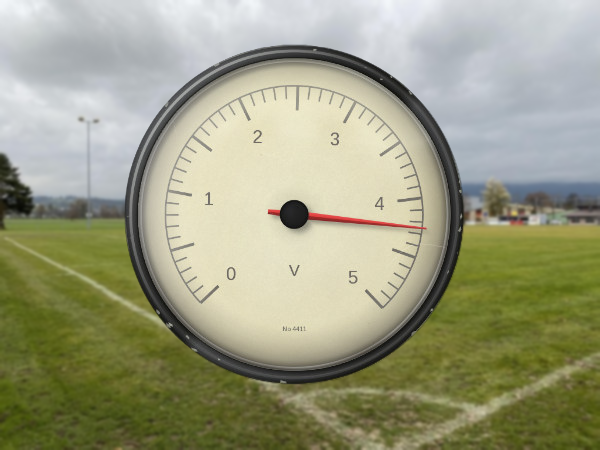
4.25 V
